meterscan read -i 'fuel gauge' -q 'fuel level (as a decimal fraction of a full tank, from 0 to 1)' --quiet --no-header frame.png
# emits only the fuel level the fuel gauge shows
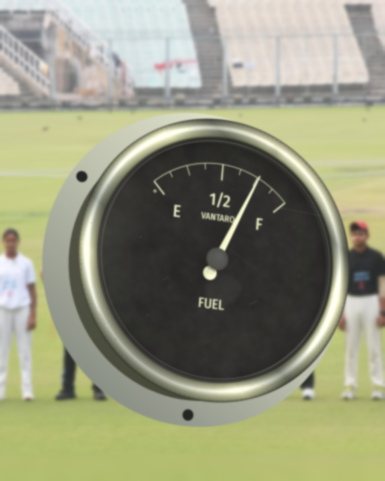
0.75
